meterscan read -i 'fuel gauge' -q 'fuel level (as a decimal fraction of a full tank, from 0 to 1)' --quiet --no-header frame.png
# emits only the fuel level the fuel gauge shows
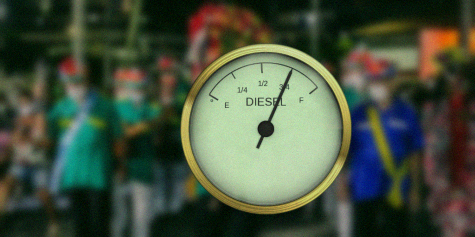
0.75
